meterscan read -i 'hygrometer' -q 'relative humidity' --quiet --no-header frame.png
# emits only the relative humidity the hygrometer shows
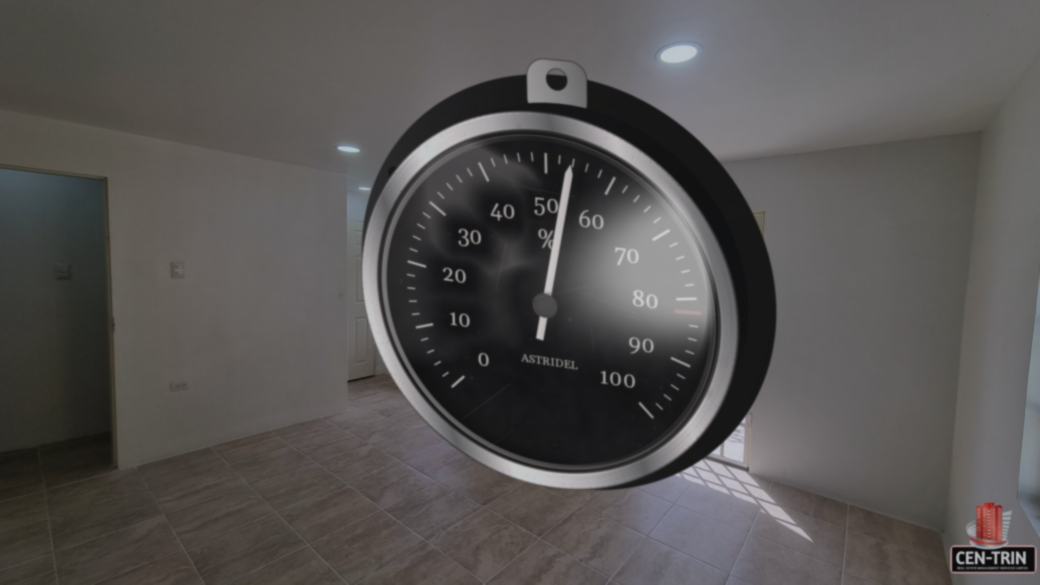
54 %
